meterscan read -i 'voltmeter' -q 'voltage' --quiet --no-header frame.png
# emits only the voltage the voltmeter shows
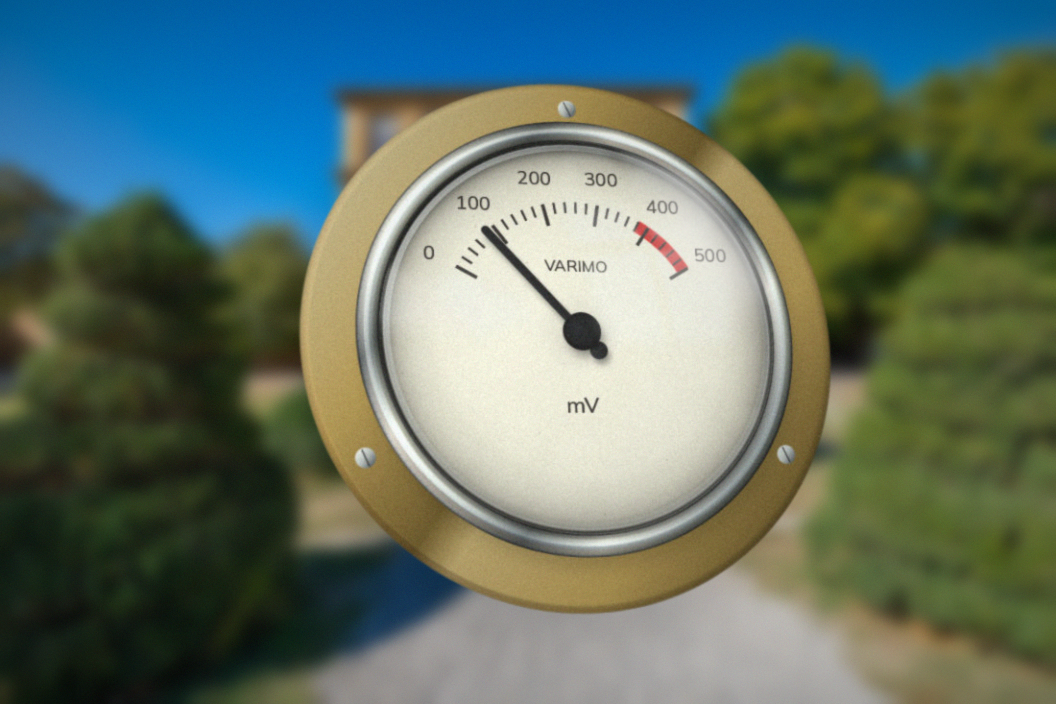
80 mV
